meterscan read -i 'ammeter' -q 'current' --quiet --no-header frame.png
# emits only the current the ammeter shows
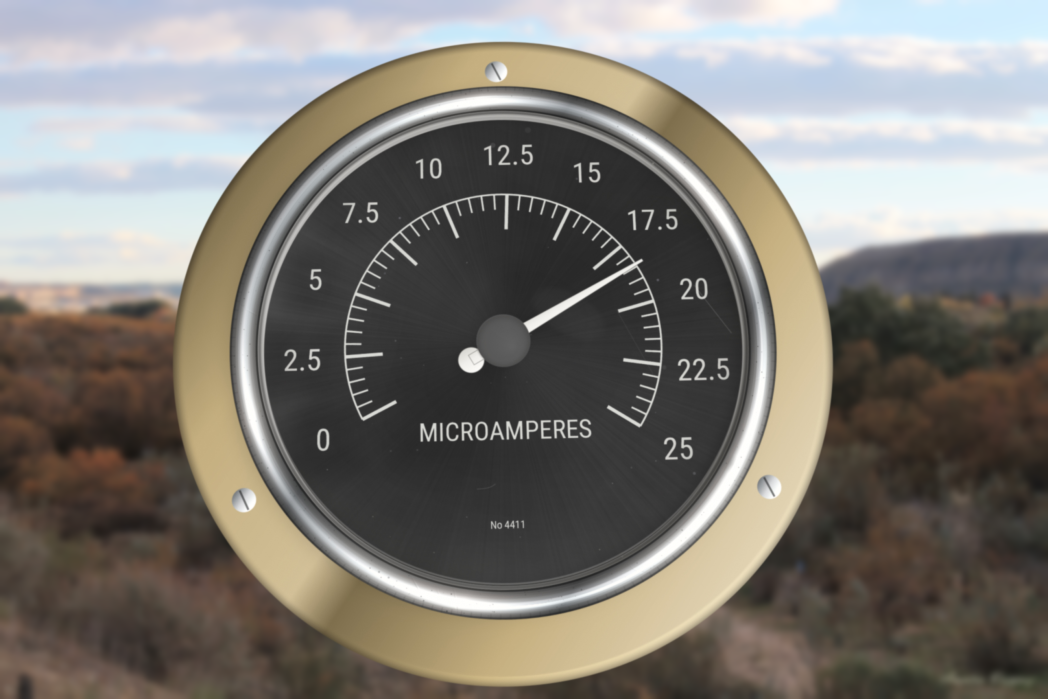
18.5 µA
